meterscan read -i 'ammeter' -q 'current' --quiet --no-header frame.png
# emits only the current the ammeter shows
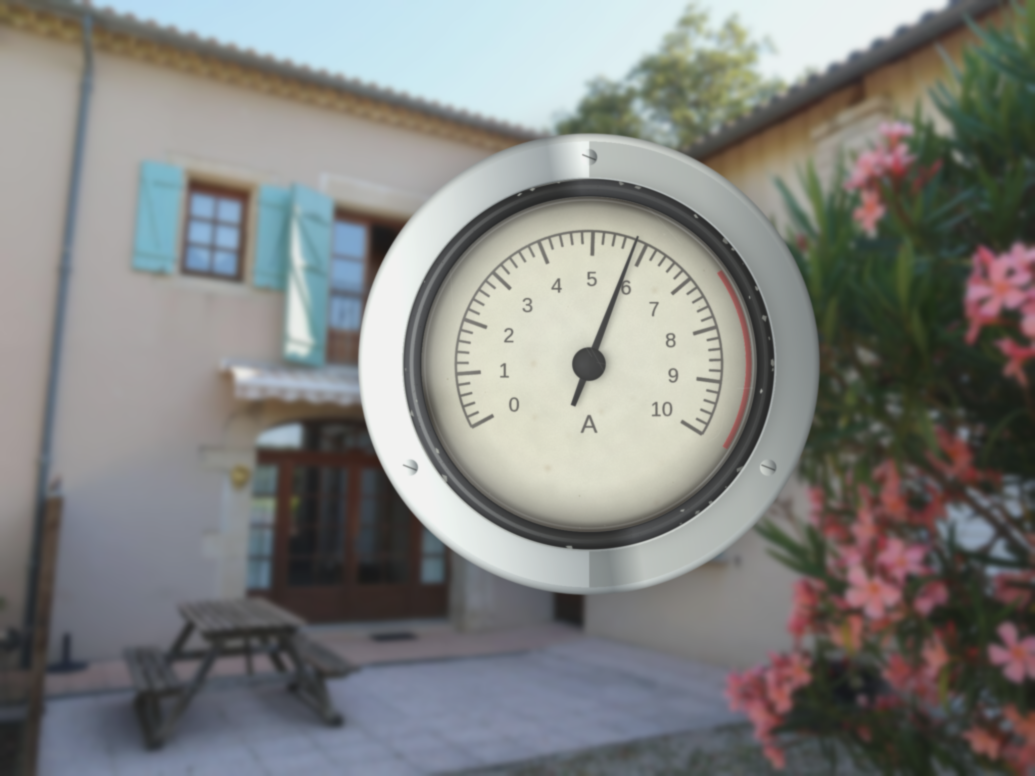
5.8 A
